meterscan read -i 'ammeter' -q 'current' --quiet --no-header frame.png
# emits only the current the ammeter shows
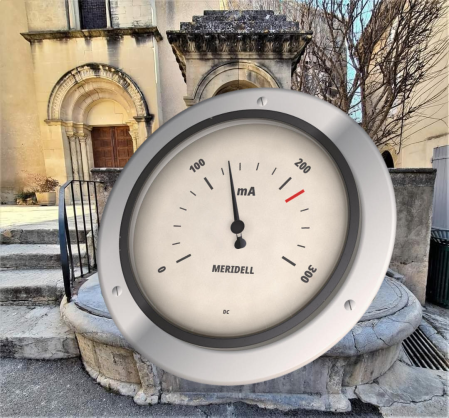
130 mA
